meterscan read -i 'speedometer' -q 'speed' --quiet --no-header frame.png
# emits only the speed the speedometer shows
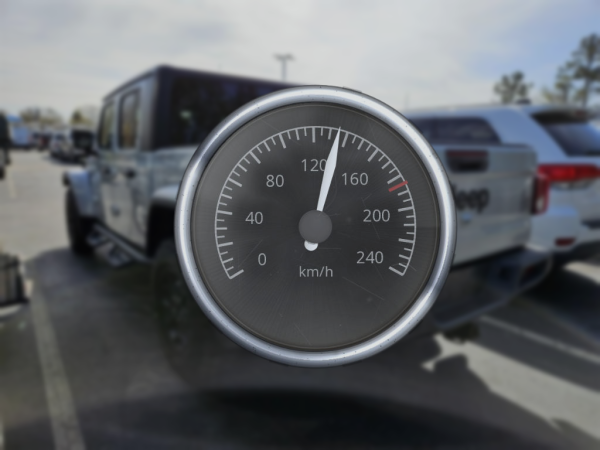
135 km/h
